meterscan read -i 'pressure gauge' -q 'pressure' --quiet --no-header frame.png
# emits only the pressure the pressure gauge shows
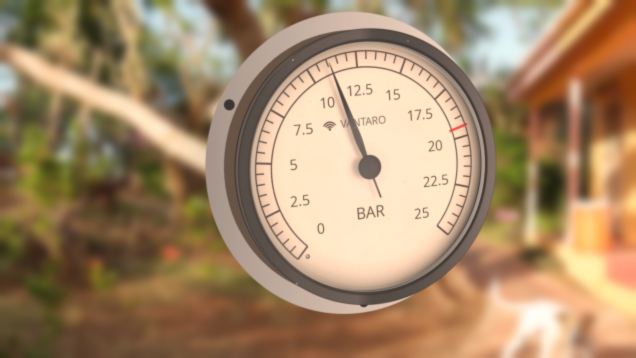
11 bar
